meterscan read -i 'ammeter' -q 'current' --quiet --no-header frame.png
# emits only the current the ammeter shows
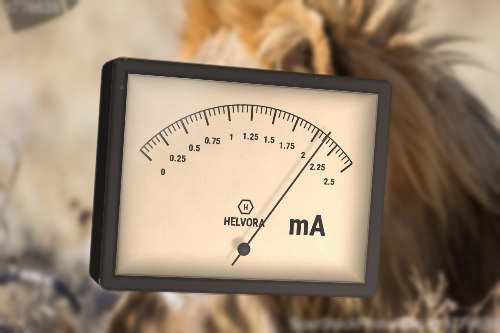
2.1 mA
